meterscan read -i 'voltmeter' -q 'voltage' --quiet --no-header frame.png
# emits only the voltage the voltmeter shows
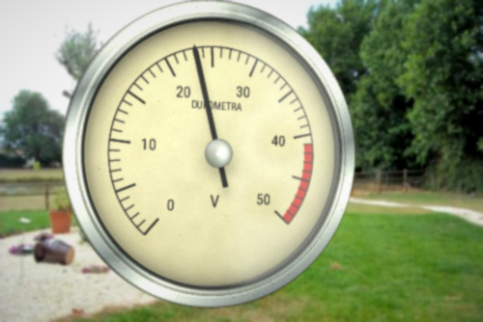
23 V
